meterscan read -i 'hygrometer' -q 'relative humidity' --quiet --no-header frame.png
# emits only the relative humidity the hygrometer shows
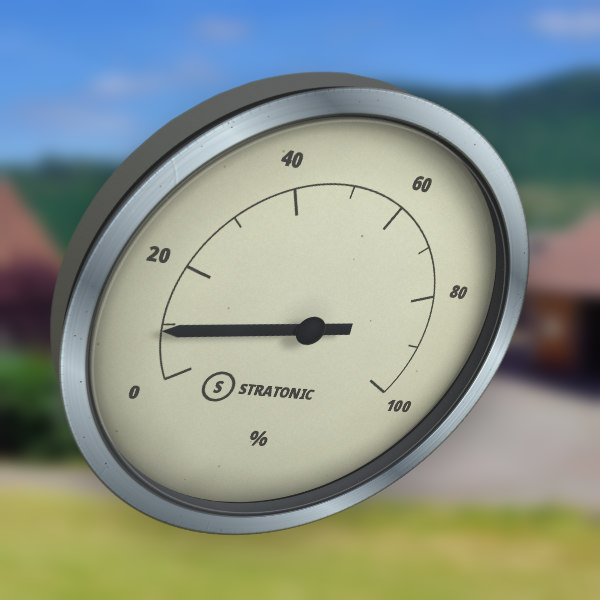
10 %
